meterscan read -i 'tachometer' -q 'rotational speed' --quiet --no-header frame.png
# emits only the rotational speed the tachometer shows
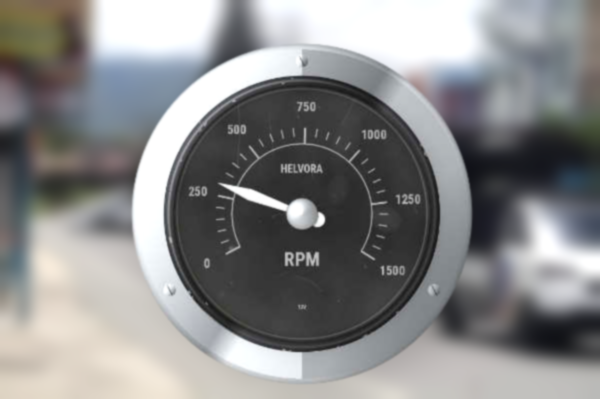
300 rpm
